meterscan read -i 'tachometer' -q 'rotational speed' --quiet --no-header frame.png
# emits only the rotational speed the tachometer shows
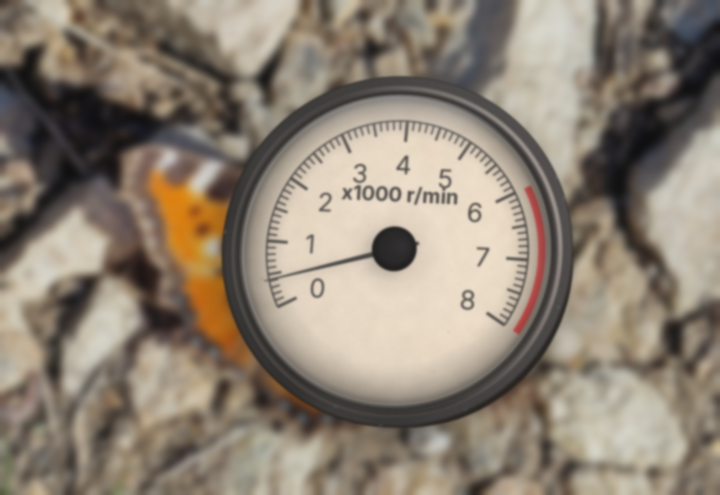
400 rpm
